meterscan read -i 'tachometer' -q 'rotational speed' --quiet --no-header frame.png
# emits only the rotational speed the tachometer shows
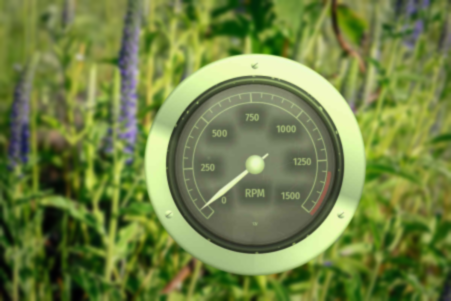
50 rpm
